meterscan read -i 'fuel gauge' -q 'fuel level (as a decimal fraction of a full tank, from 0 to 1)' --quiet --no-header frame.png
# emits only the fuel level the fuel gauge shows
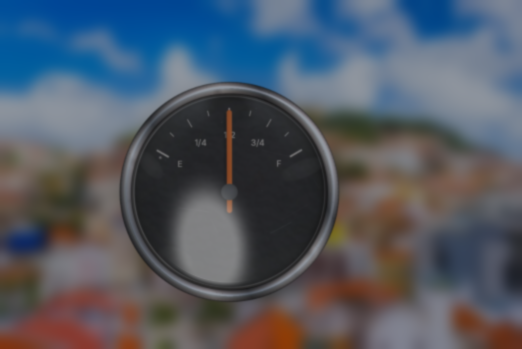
0.5
